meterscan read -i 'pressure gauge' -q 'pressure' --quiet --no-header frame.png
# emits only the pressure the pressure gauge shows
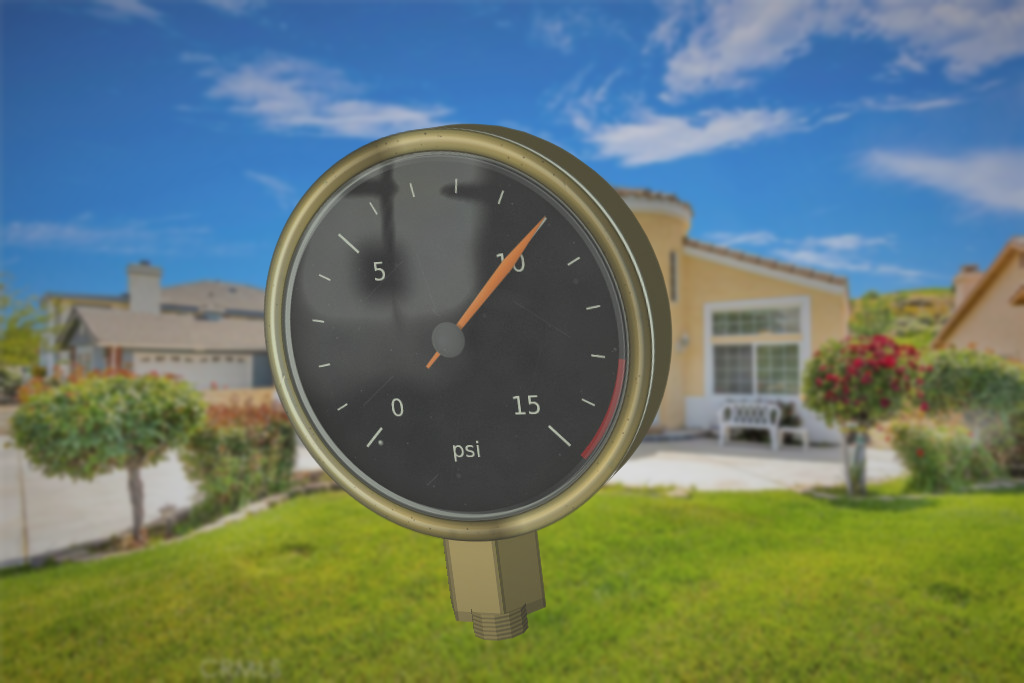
10 psi
